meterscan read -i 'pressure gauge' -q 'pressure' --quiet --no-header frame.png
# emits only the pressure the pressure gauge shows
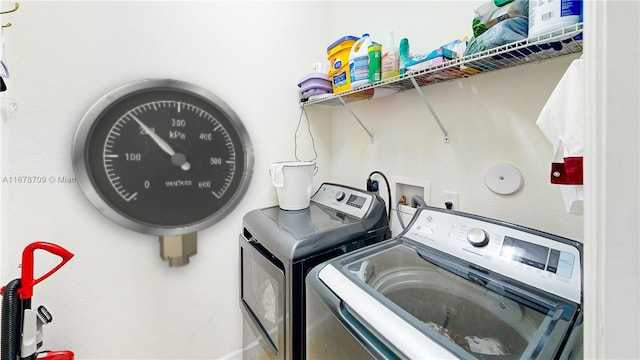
200 kPa
